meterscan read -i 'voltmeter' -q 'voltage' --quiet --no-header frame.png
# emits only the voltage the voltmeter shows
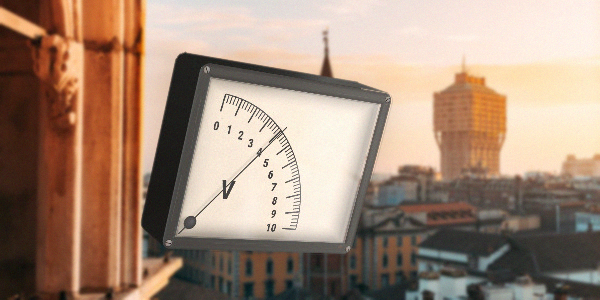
4 V
